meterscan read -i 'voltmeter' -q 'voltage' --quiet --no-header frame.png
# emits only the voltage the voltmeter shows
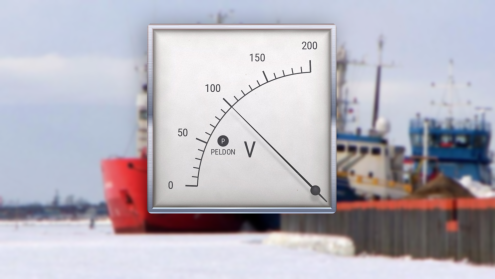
100 V
